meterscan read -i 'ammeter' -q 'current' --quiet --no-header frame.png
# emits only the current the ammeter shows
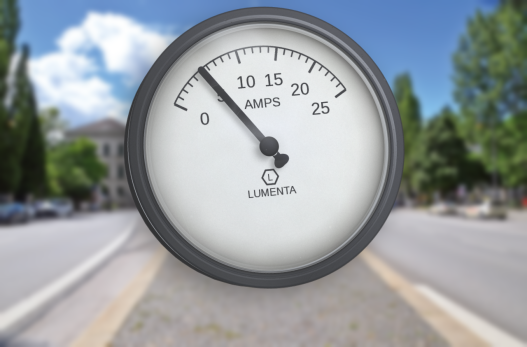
5 A
